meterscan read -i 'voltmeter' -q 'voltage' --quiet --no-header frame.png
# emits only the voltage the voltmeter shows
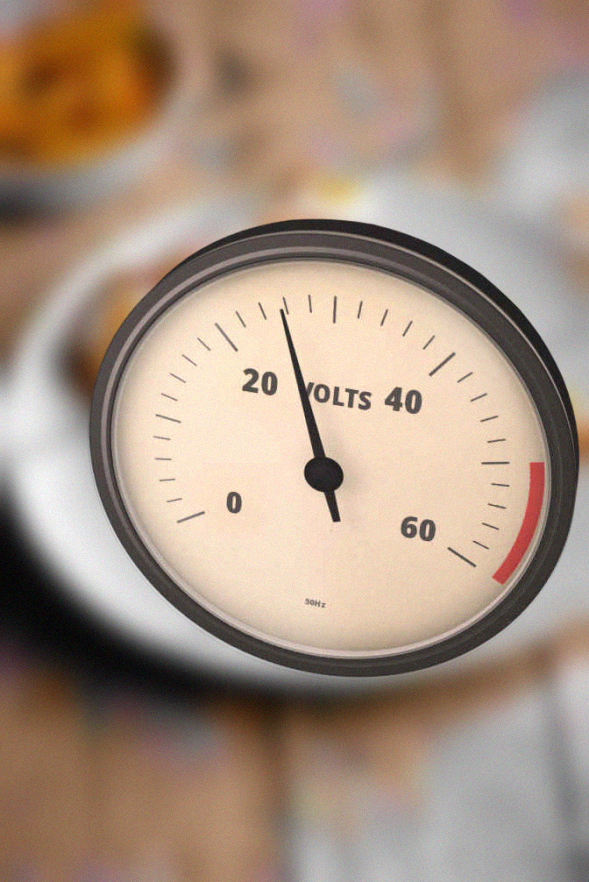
26 V
